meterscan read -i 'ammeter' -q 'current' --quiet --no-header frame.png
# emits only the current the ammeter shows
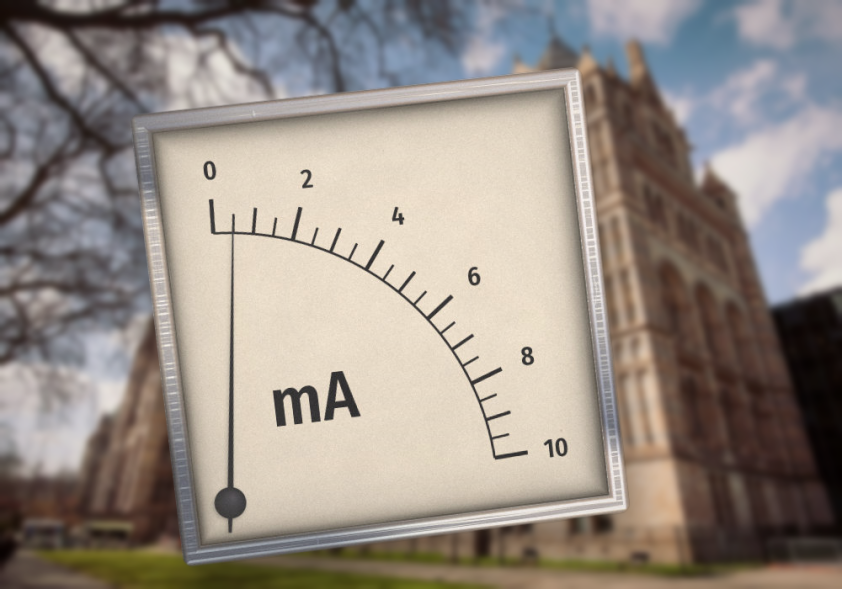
0.5 mA
